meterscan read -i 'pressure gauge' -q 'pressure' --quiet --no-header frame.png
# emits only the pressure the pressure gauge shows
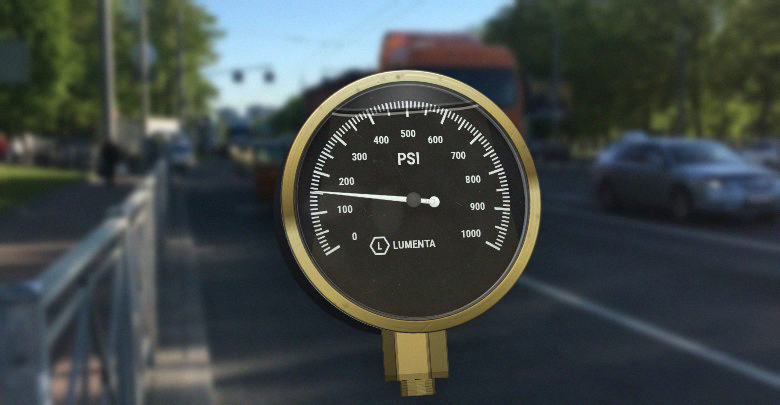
150 psi
